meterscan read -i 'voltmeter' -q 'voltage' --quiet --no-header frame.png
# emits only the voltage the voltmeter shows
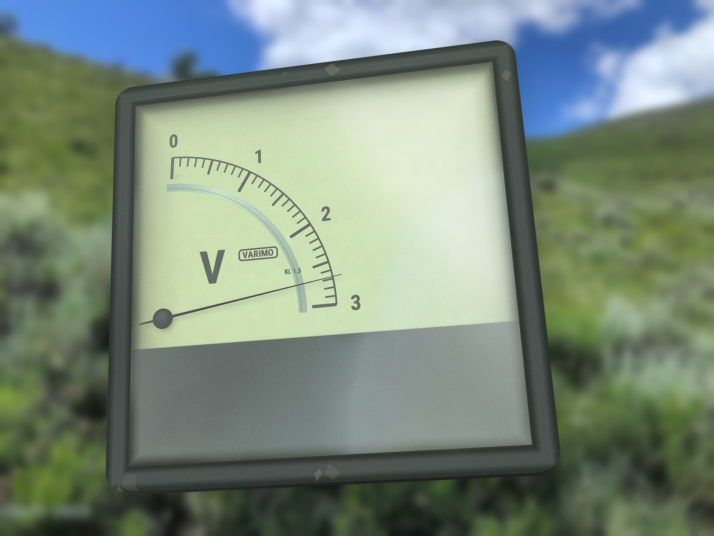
2.7 V
